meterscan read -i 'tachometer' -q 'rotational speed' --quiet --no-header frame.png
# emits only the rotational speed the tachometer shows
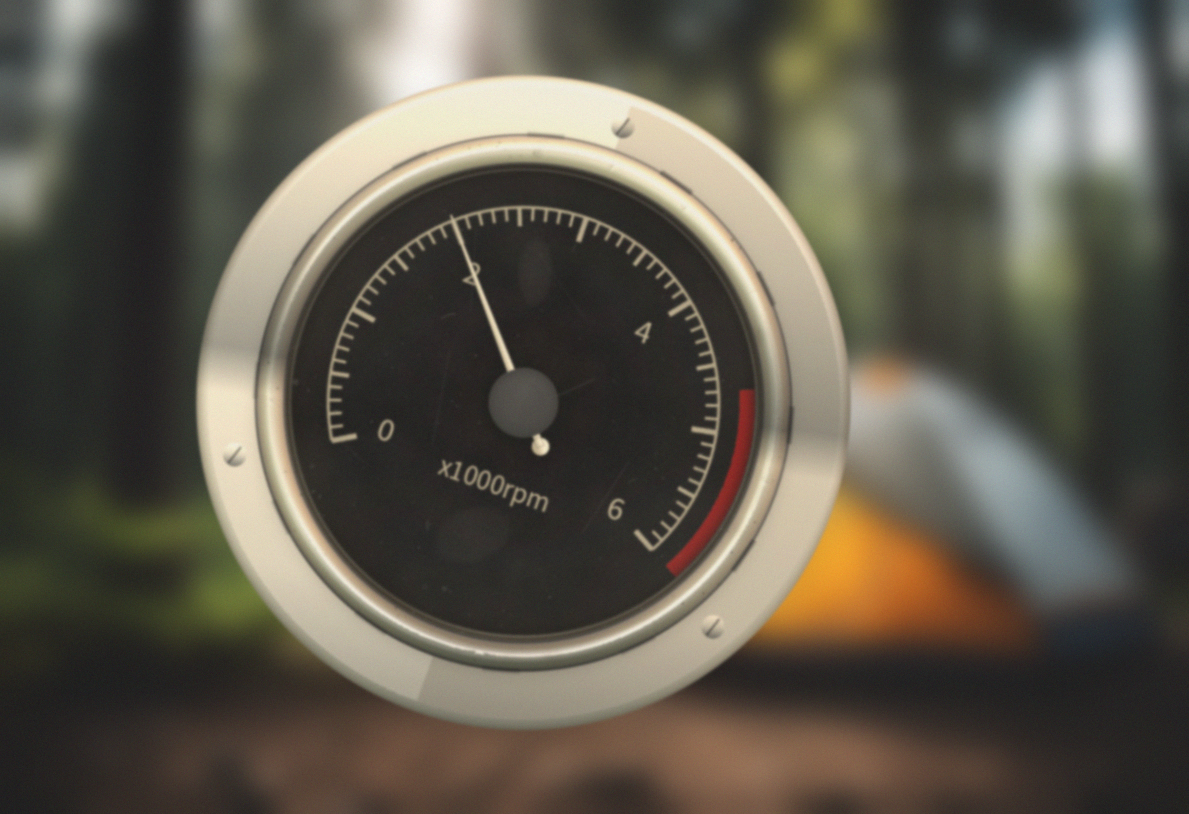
2000 rpm
